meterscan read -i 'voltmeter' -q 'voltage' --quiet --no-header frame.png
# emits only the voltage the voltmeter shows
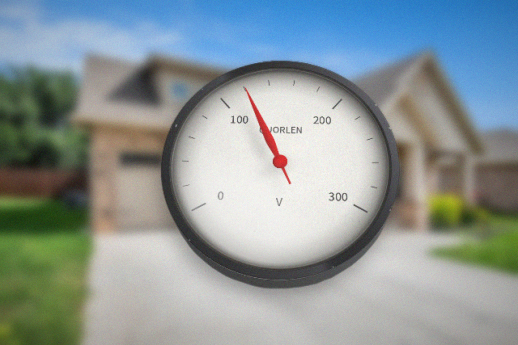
120 V
